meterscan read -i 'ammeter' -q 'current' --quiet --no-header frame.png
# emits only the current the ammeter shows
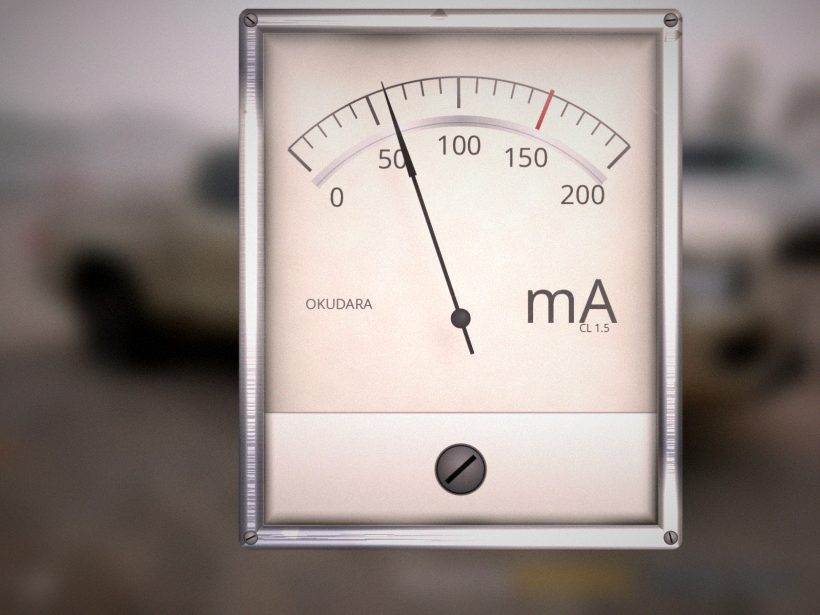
60 mA
